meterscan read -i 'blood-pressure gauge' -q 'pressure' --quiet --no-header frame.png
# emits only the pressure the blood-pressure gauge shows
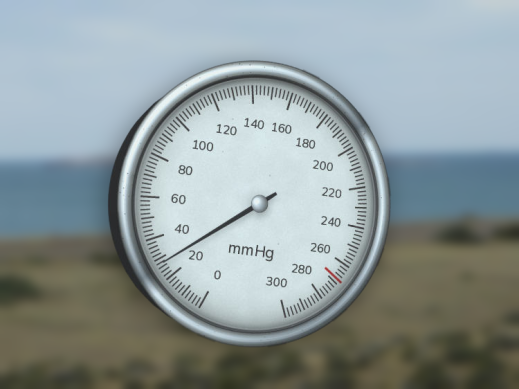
28 mmHg
